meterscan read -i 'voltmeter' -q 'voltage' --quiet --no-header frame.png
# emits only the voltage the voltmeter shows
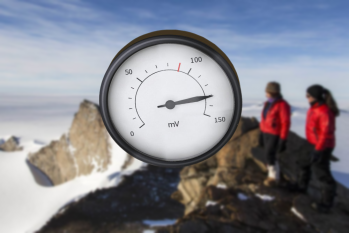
130 mV
